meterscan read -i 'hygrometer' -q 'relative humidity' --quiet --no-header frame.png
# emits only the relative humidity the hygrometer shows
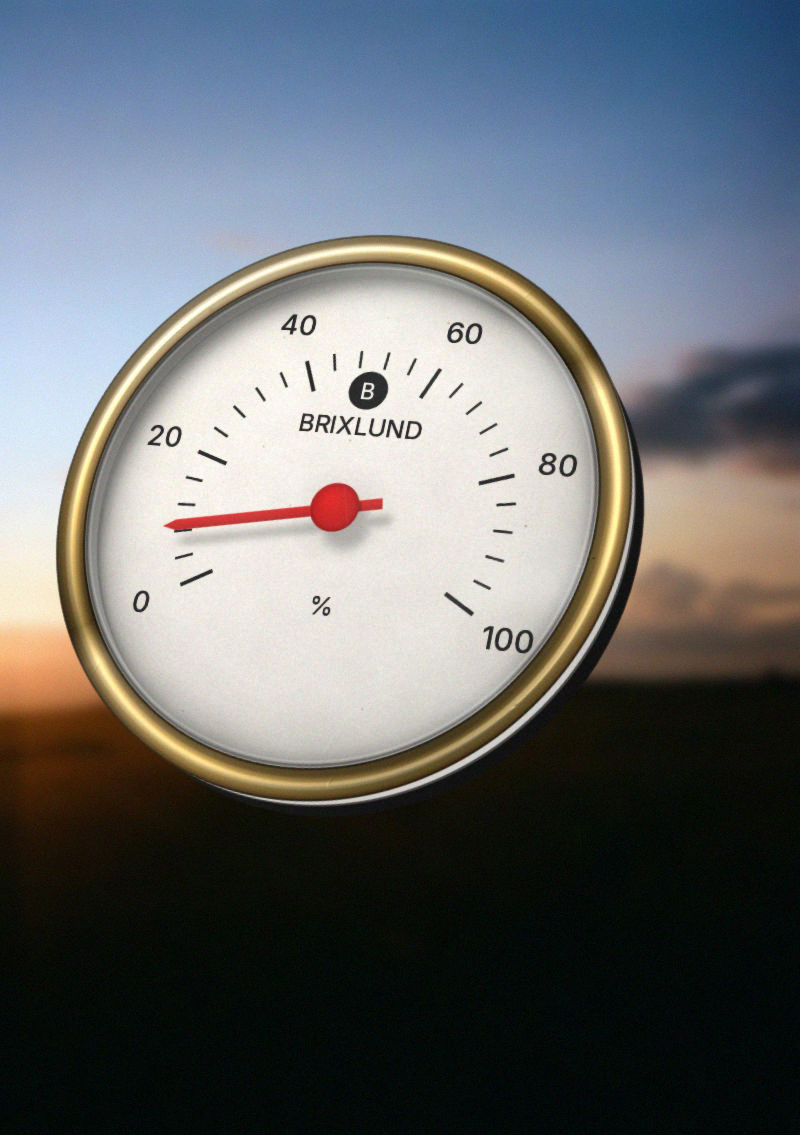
8 %
